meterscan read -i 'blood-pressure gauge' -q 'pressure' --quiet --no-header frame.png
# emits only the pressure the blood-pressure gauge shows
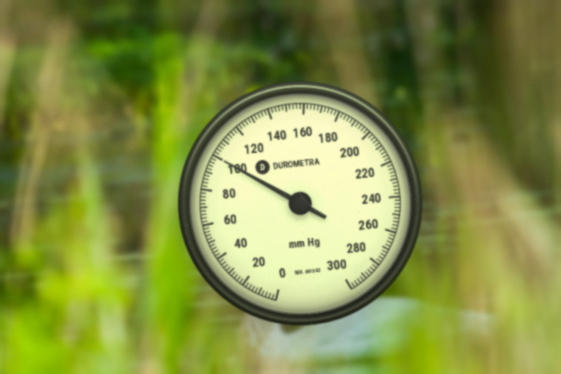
100 mmHg
